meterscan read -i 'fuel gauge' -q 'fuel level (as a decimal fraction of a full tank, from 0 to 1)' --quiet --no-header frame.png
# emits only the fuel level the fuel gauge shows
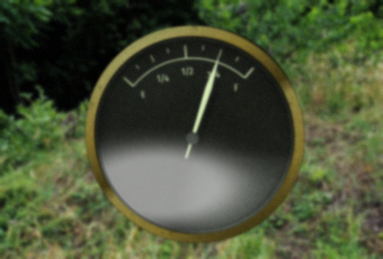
0.75
